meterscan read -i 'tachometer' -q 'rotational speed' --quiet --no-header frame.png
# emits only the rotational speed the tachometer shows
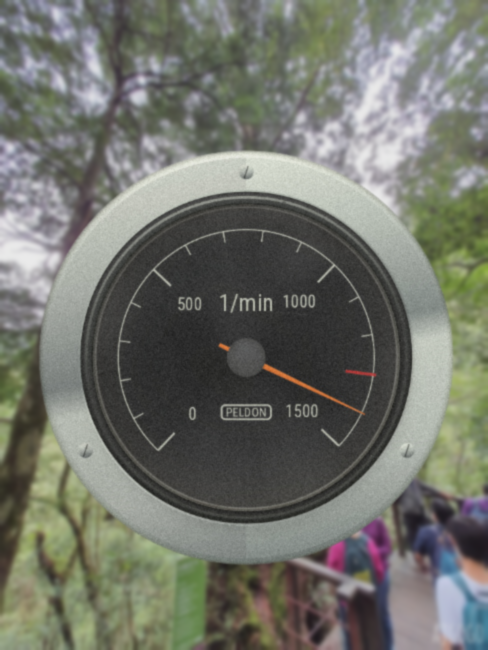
1400 rpm
